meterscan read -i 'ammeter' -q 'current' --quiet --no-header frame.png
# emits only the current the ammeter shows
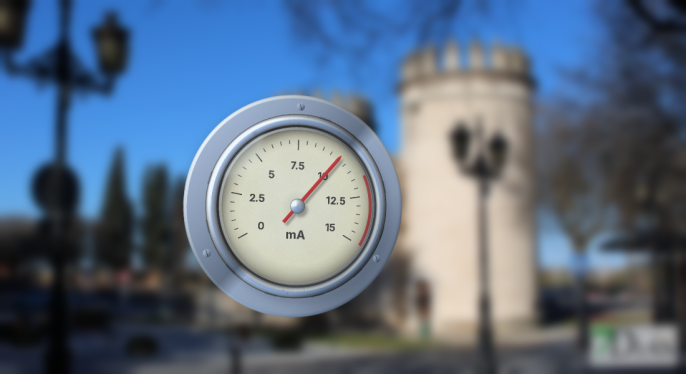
10 mA
